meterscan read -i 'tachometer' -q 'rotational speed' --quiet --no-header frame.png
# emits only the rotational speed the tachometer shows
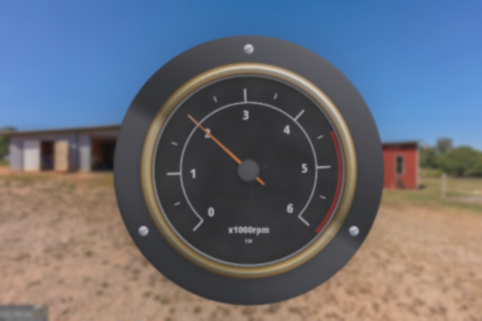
2000 rpm
